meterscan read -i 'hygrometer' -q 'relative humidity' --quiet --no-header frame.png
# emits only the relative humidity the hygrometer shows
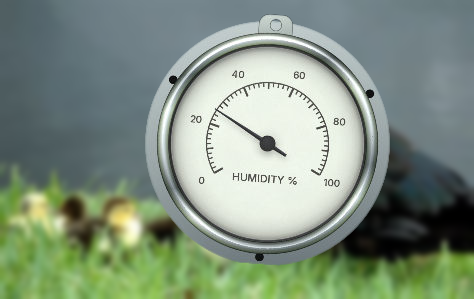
26 %
